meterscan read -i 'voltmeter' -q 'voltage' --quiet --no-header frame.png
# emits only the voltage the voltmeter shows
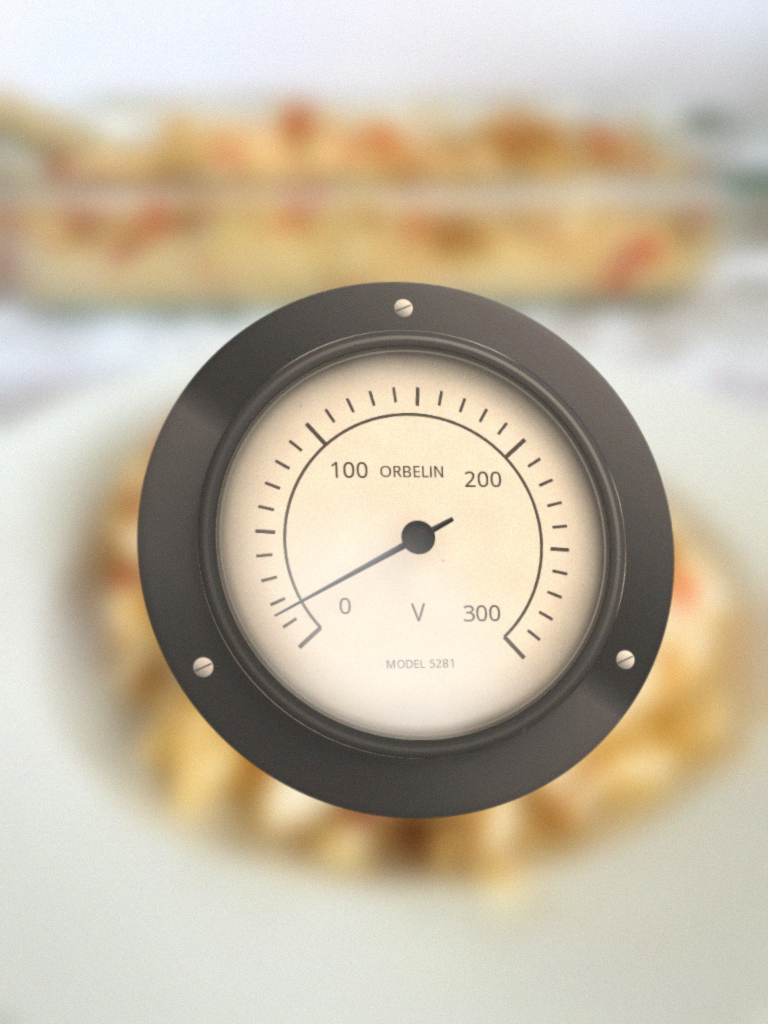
15 V
